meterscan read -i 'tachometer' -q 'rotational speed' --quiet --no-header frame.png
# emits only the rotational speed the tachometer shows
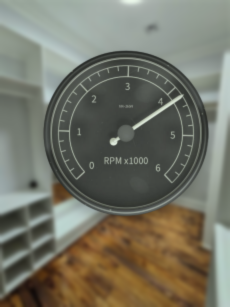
4200 rpm
